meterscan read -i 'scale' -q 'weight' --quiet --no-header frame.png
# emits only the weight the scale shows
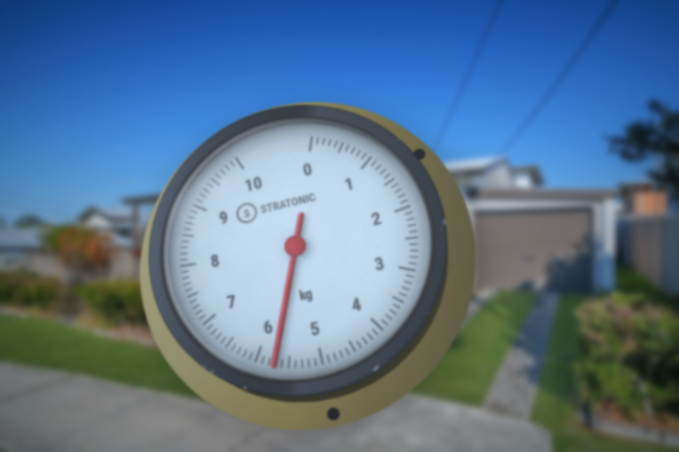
5.7 kg
